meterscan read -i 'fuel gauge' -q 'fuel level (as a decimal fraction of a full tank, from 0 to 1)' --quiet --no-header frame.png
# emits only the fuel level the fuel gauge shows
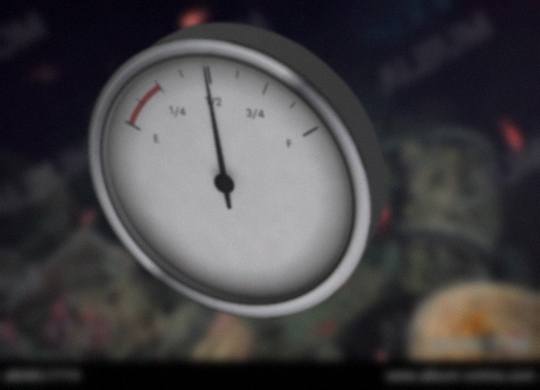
0.5
